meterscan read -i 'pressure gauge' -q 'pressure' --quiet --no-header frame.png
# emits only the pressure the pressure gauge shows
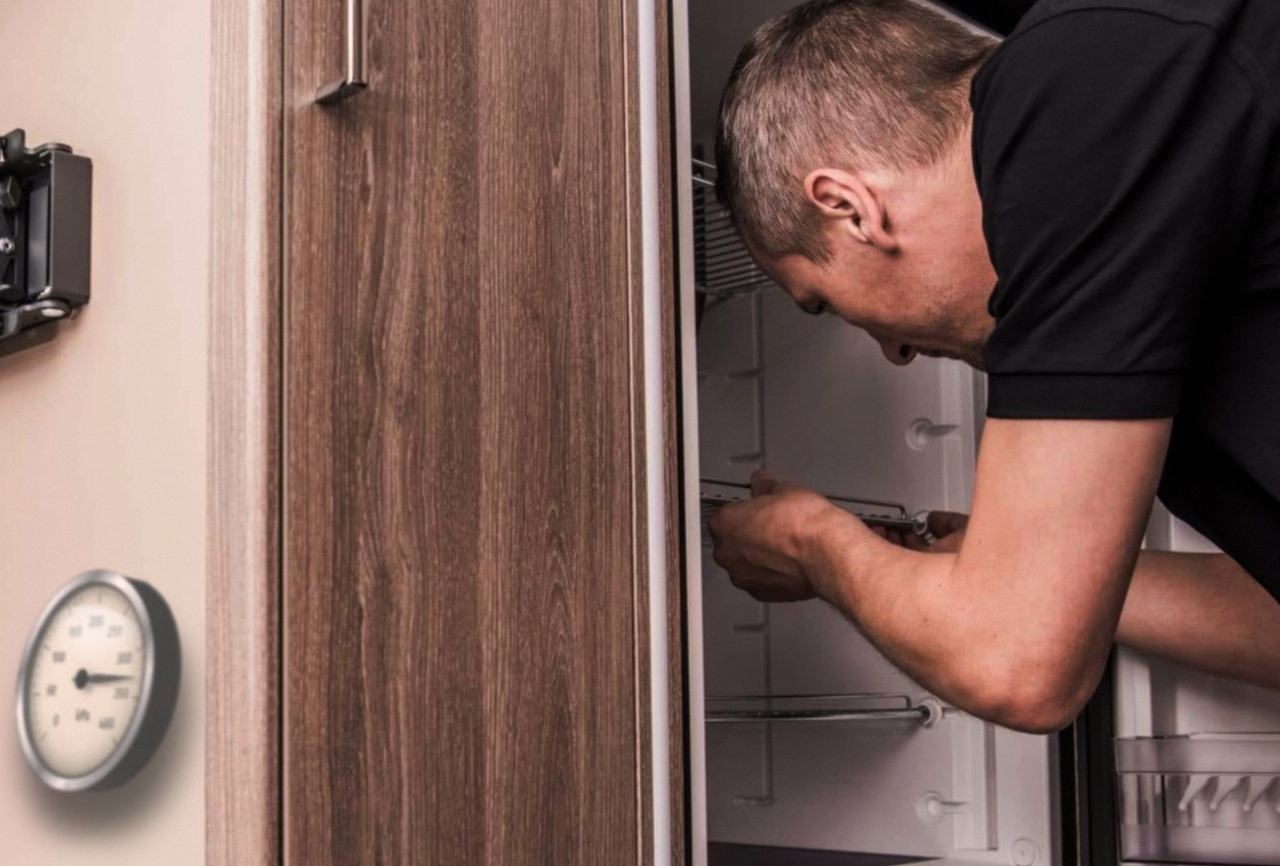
330 kPa
